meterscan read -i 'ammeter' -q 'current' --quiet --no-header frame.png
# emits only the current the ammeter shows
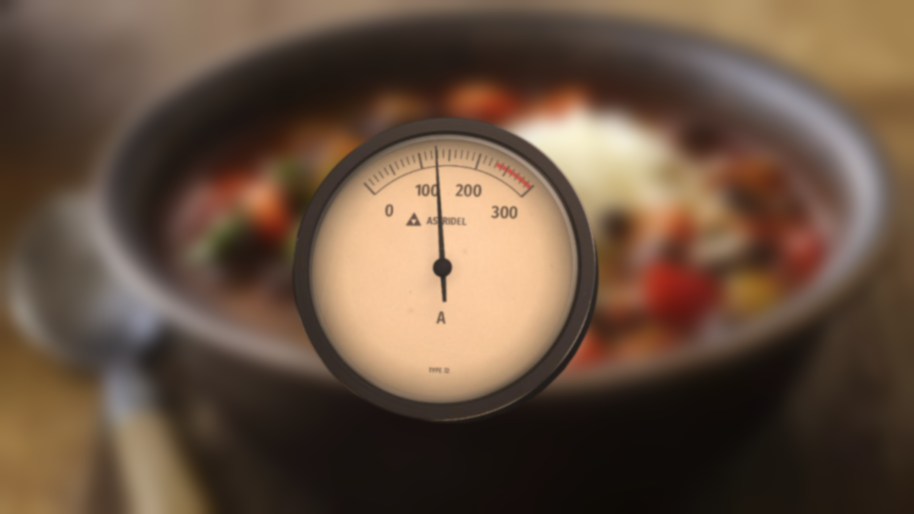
130 A
